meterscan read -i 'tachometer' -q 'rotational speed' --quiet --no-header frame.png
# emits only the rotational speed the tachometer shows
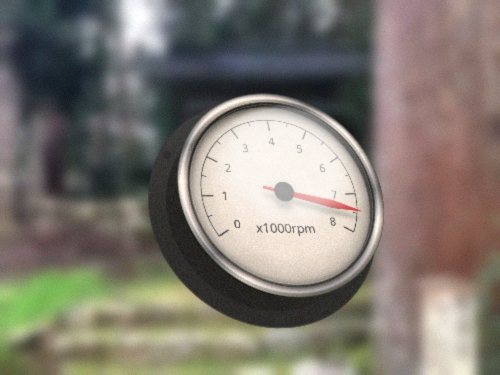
7500 rpm
